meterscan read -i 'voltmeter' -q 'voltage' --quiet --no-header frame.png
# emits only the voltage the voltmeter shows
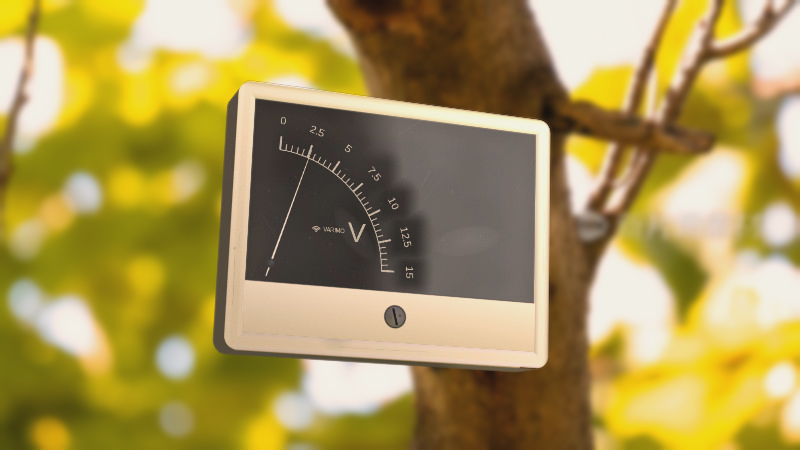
2.5 V
